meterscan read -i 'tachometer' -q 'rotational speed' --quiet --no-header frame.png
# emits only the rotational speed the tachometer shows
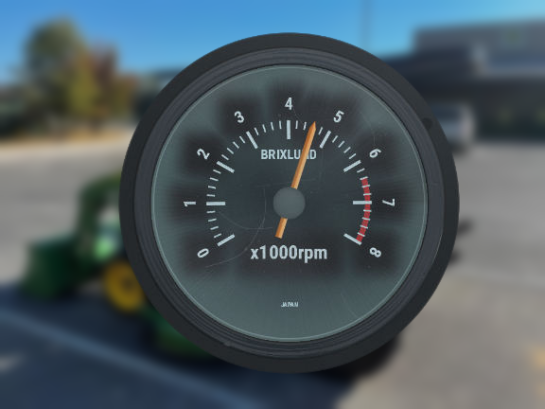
4600 rpm
